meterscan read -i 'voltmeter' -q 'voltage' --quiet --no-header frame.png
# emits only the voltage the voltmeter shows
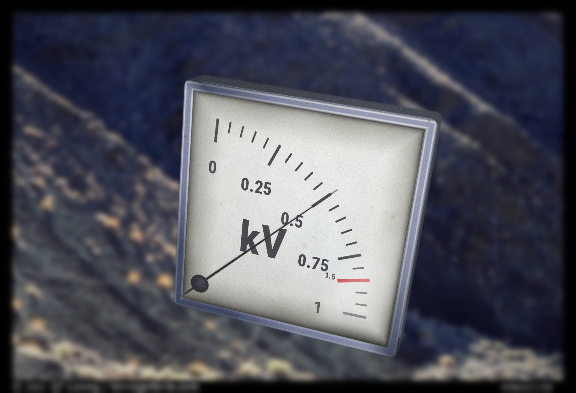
0.5 kV
